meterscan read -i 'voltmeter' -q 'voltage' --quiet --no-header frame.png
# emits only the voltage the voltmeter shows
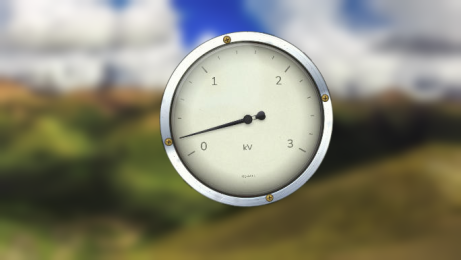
0.2 kV
